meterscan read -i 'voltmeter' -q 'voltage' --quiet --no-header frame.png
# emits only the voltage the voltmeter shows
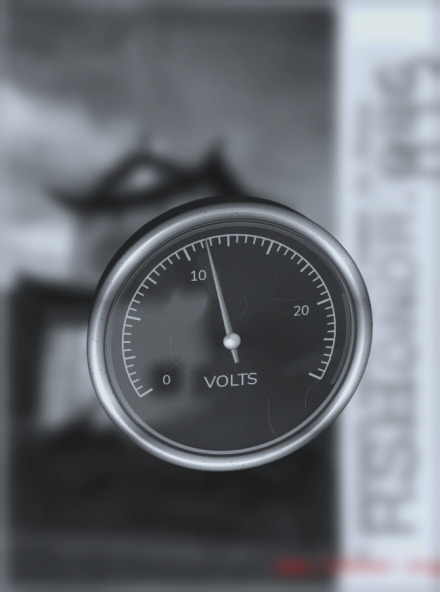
11.25 V
